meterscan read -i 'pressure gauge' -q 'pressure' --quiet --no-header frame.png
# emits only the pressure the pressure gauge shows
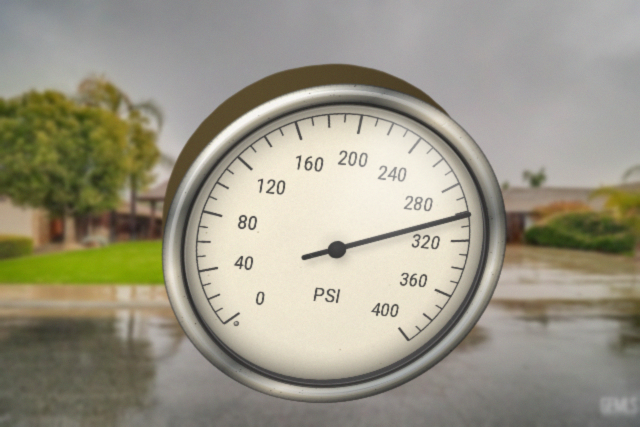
300 psi
